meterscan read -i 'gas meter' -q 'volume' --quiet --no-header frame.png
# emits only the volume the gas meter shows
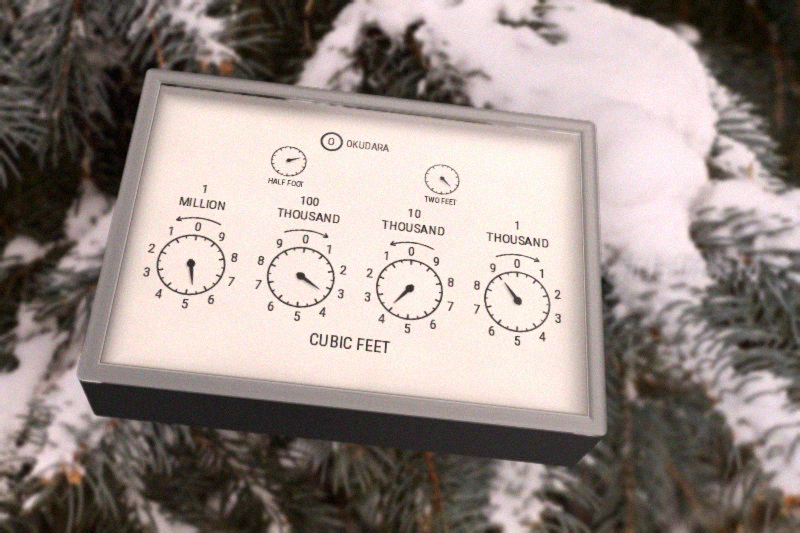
533900 ft³
